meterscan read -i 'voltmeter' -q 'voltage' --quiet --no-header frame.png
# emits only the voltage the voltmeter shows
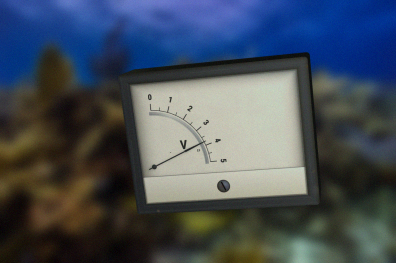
3.75 V
